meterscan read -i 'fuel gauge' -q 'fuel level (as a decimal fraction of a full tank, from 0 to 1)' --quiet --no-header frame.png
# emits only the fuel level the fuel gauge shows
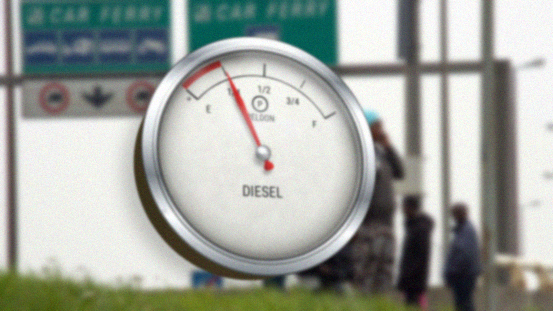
0.25
